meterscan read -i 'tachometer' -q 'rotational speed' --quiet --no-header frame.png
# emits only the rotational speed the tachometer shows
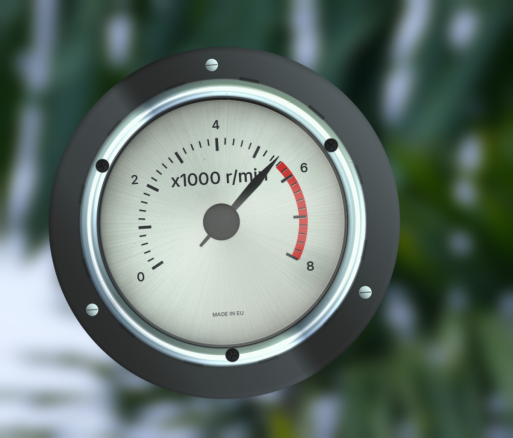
5500 rpm
